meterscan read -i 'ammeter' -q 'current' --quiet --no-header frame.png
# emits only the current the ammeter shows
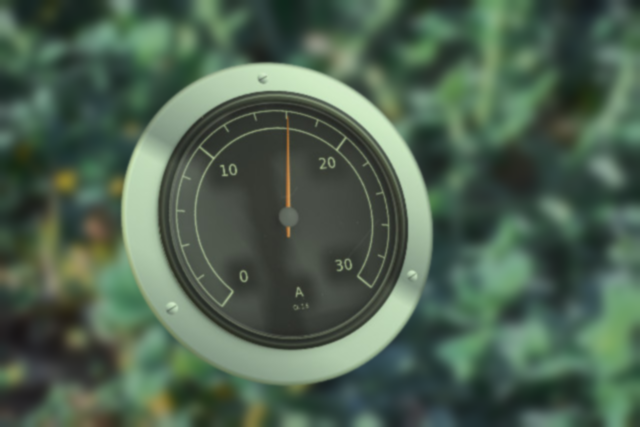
16 A
